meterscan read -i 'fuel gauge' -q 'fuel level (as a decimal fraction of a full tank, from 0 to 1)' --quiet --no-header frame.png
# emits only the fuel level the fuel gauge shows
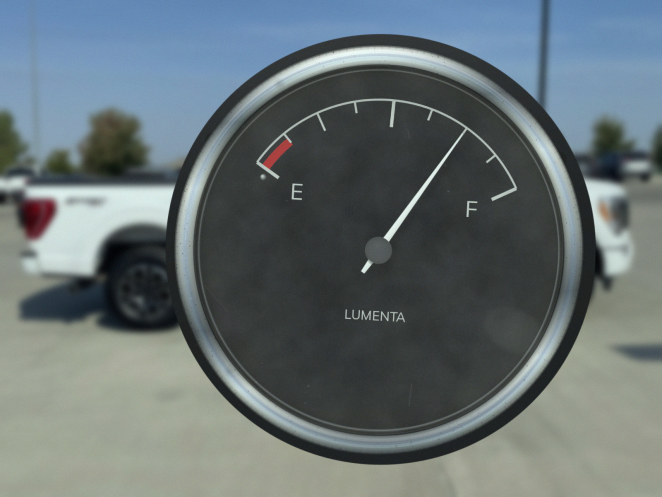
0.75
